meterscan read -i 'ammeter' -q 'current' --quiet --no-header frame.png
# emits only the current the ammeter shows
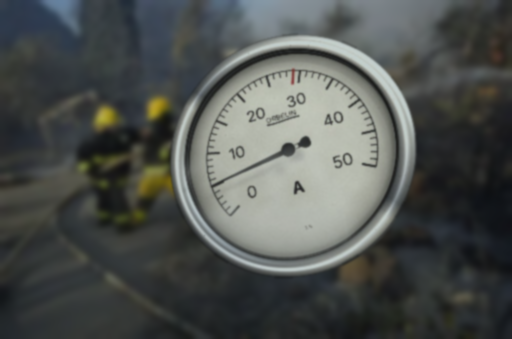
5 A
